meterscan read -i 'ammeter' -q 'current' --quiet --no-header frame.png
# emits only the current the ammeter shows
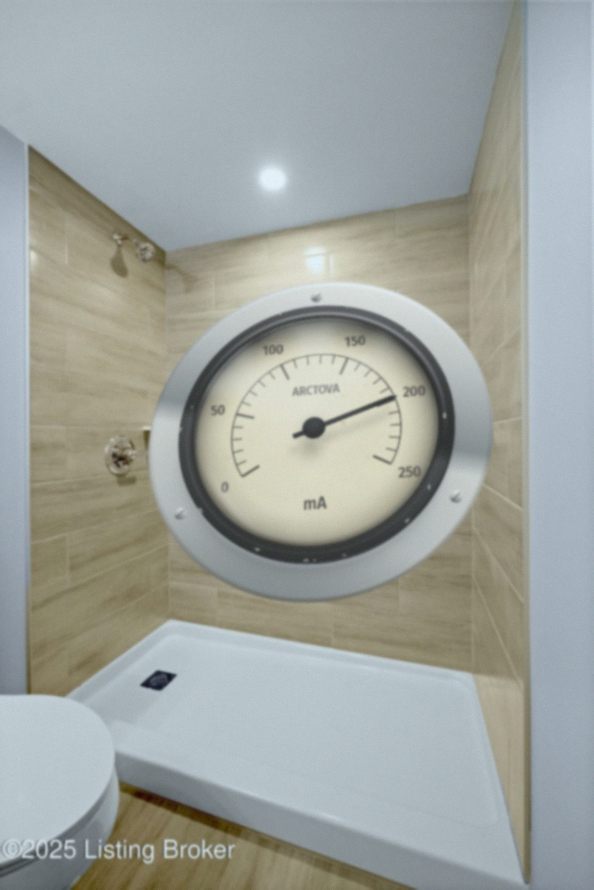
200 mA
